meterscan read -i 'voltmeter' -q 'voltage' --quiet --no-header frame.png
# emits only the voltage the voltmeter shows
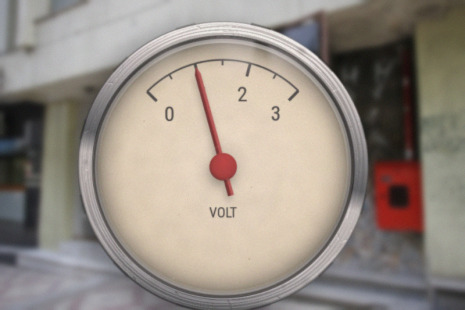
1 V
